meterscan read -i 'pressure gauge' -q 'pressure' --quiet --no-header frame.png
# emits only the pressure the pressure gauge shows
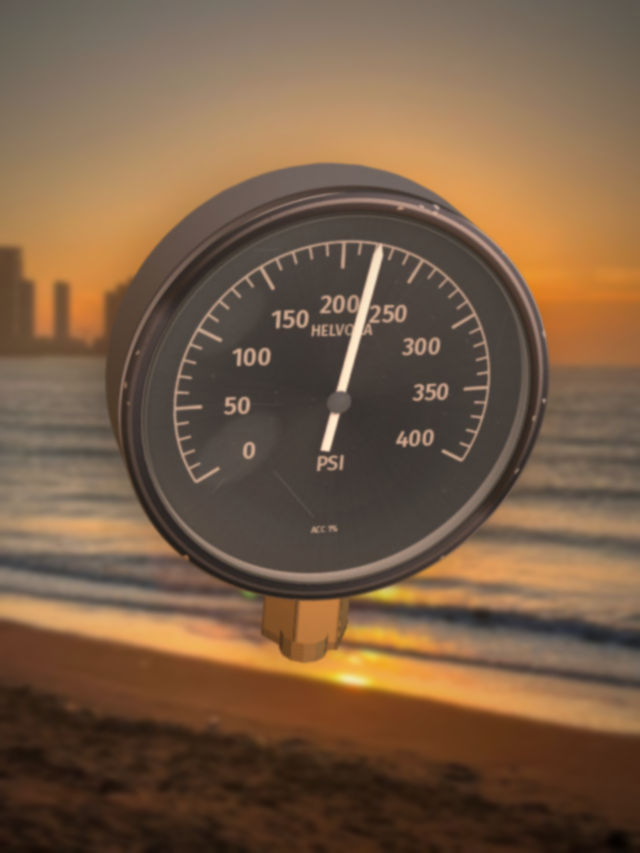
220 psi
